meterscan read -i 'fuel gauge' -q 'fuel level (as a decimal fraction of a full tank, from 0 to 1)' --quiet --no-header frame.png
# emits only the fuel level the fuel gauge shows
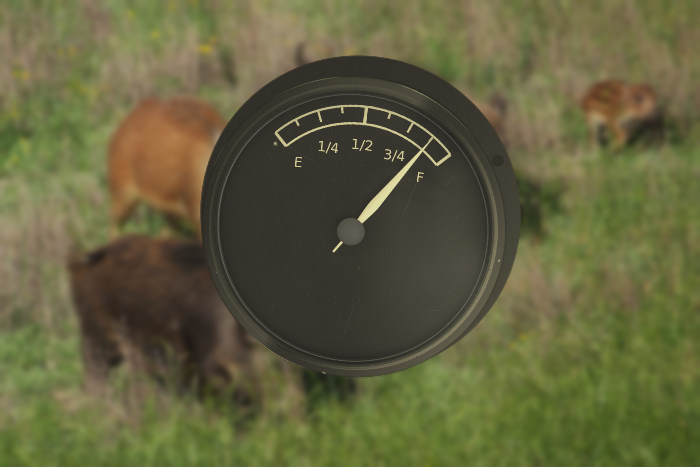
0.875
